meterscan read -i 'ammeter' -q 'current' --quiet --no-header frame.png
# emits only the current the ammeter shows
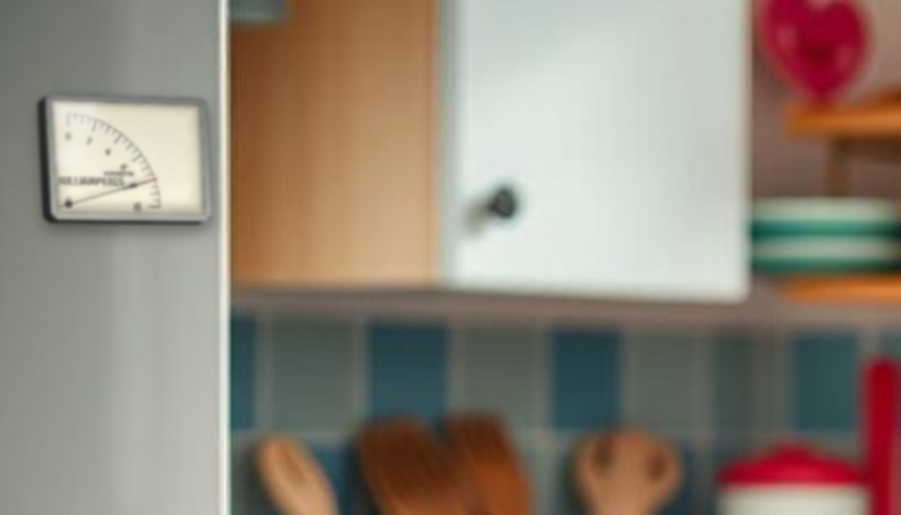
8 mA
